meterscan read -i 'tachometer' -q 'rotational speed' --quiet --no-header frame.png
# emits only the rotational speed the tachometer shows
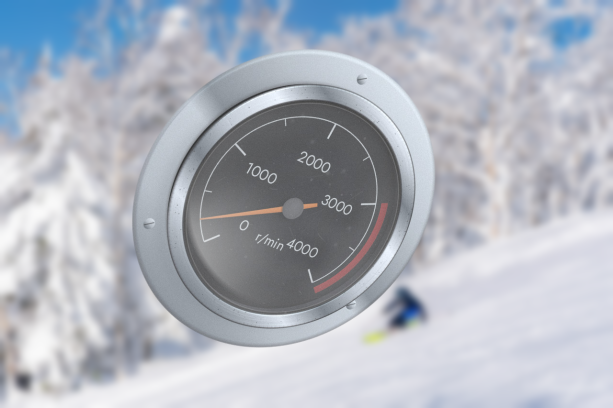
250 rpm
